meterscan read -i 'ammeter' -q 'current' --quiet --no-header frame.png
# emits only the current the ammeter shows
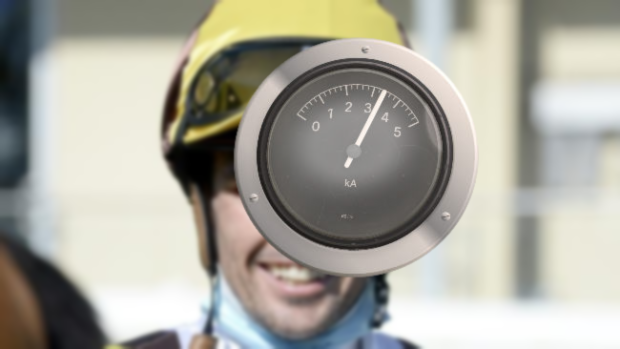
3.4 kA
